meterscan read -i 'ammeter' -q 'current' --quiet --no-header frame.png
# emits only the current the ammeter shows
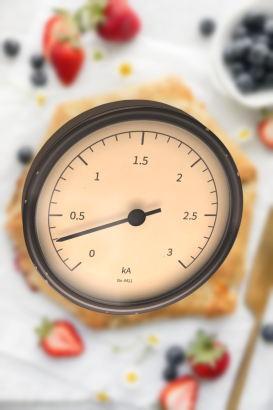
0.3 kA
